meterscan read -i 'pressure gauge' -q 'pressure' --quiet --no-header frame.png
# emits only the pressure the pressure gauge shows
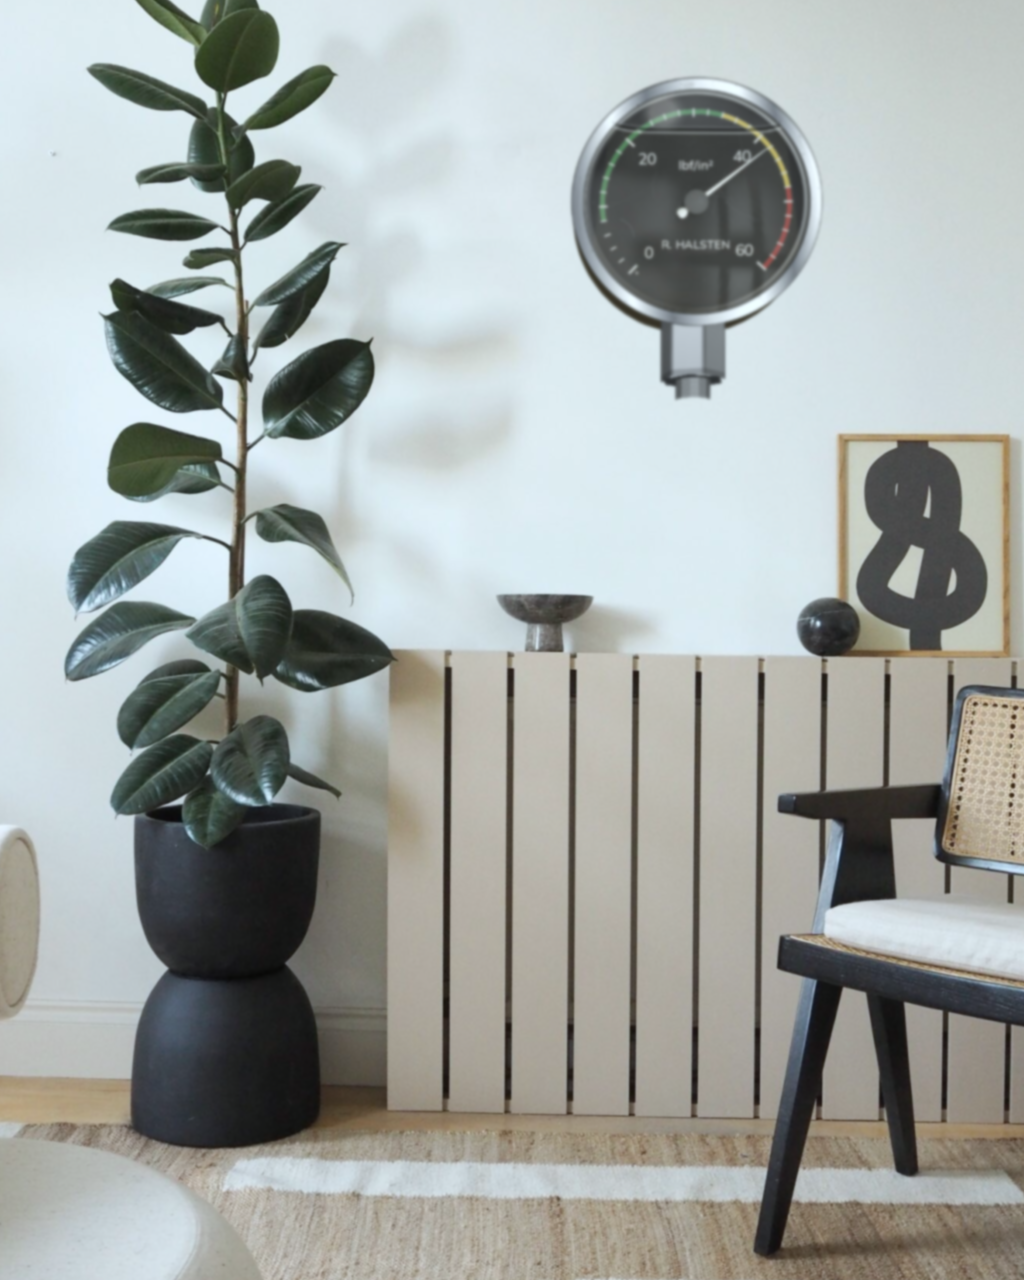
42 psi
